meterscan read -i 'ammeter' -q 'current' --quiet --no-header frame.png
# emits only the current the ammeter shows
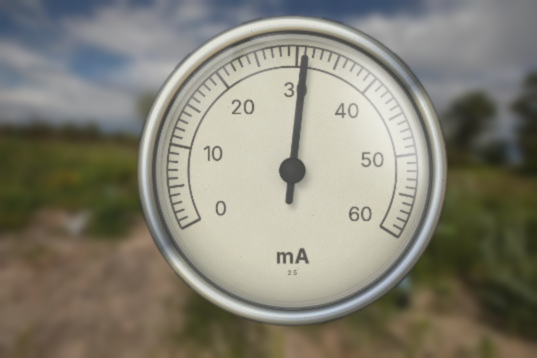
31 mA
